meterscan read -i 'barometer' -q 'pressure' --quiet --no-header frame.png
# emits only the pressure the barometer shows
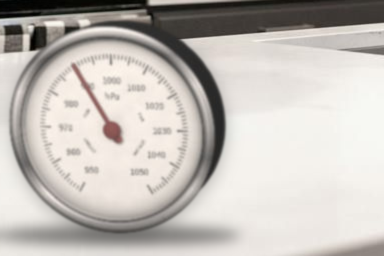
990 hPa
